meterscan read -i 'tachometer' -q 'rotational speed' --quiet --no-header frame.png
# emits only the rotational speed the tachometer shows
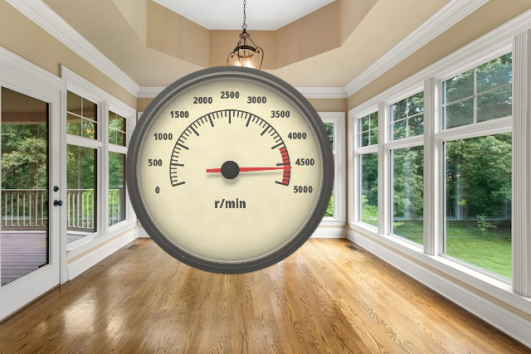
4600 rpm
